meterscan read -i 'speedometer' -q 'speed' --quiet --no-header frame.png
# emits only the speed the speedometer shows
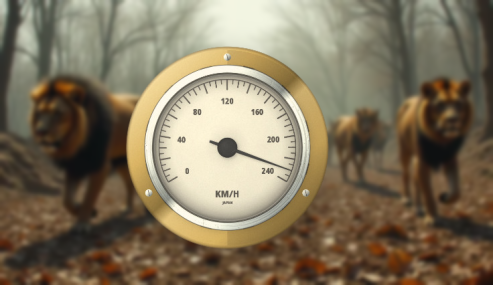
230 km/h
